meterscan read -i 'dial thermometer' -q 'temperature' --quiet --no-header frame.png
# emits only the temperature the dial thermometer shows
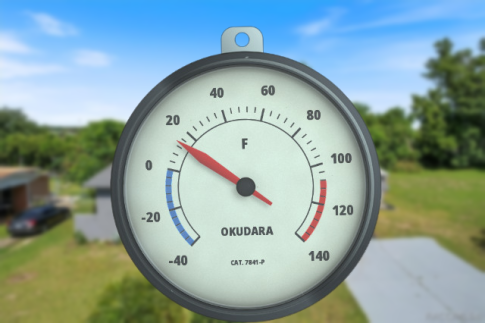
14 °F
